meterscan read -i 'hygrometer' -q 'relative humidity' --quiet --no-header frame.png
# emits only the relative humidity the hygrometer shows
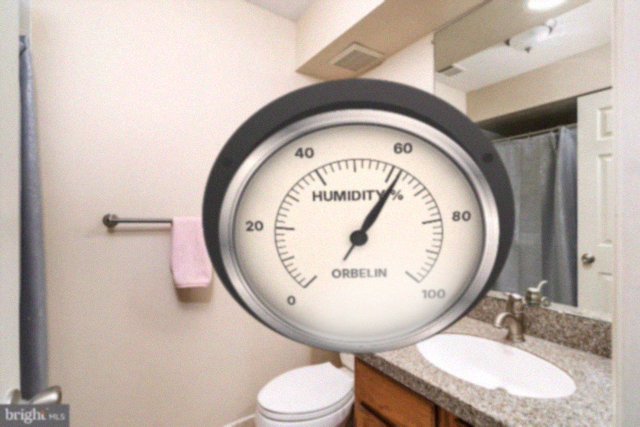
62 %
